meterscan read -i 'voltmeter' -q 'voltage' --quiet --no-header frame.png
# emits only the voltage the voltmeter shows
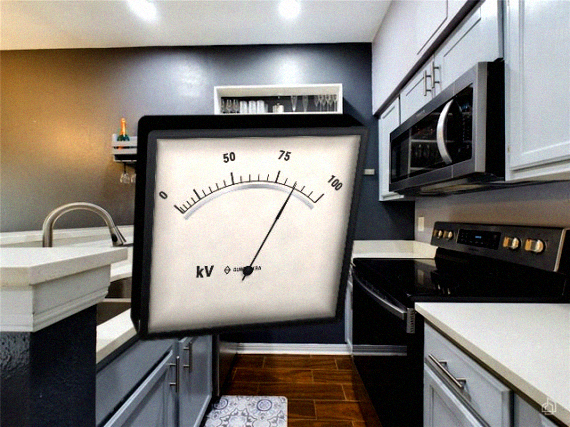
85 kV
